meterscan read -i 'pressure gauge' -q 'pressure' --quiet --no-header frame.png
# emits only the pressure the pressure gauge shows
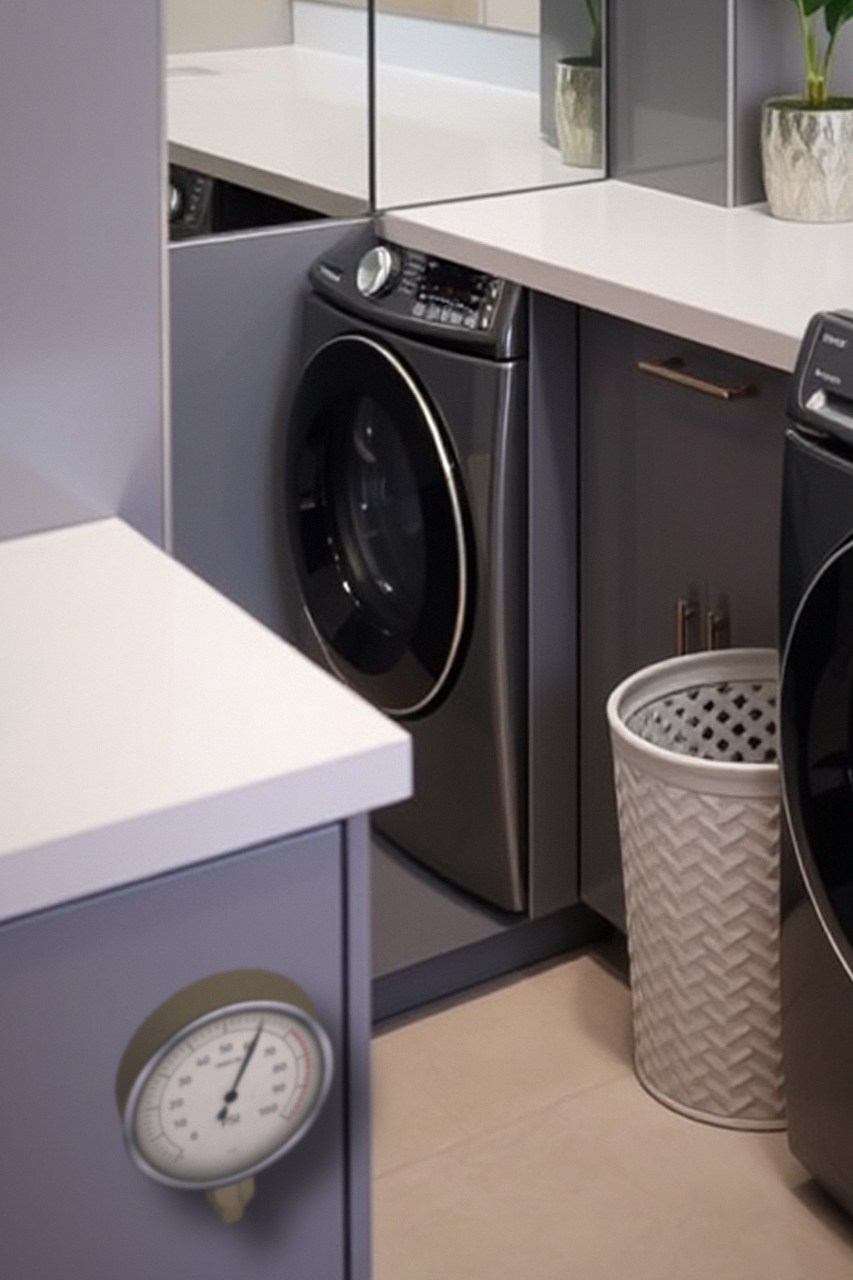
60 psi
